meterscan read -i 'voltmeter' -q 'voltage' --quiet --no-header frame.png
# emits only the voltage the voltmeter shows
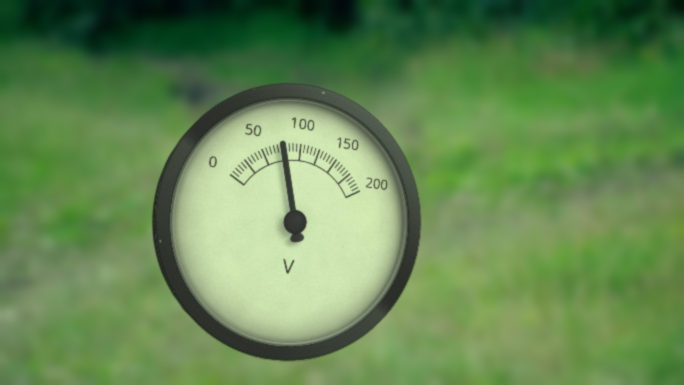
75 V
